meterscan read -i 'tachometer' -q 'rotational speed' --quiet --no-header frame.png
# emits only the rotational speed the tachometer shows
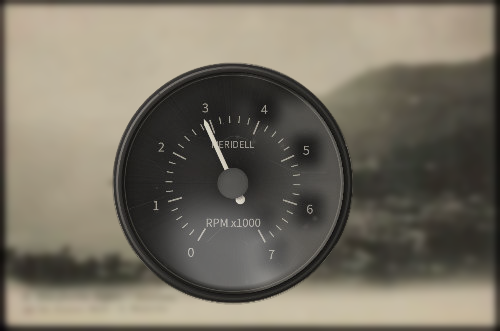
2900 rpm
